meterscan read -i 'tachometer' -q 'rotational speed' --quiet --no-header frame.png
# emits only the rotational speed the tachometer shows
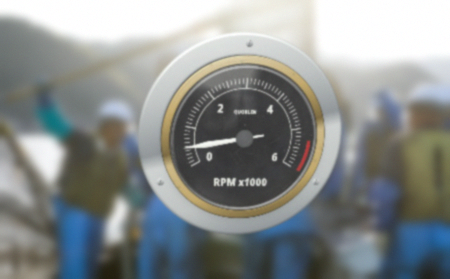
500 rpm
